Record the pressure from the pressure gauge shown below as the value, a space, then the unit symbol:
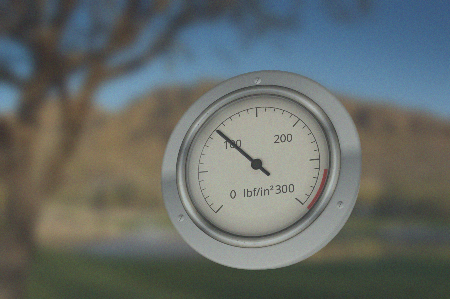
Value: 100 psi
